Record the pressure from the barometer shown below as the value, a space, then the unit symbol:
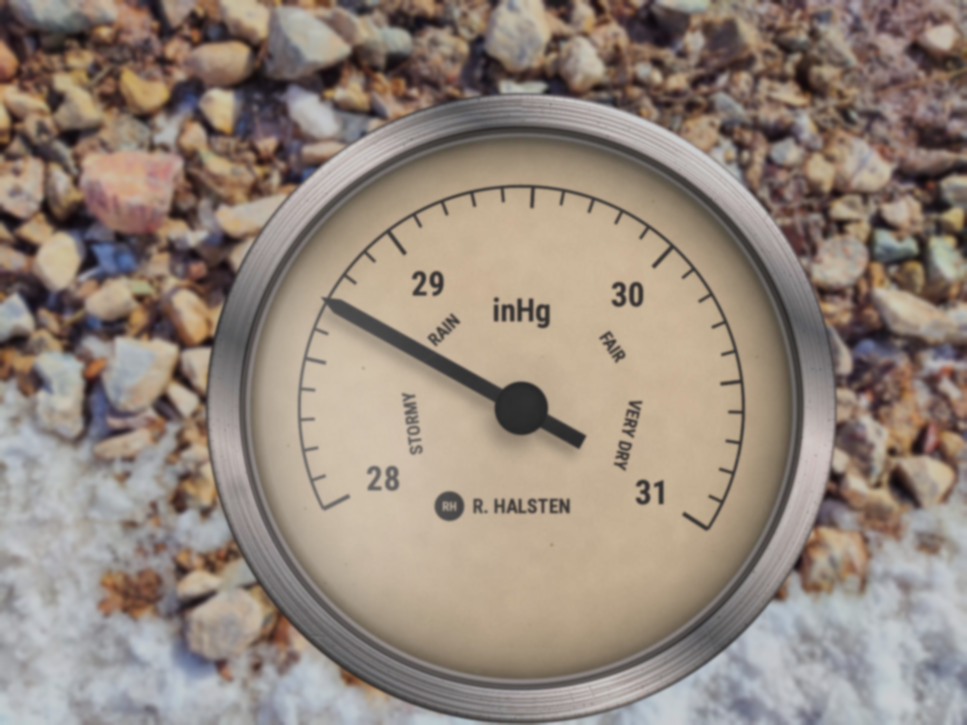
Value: 28.7 inHg
